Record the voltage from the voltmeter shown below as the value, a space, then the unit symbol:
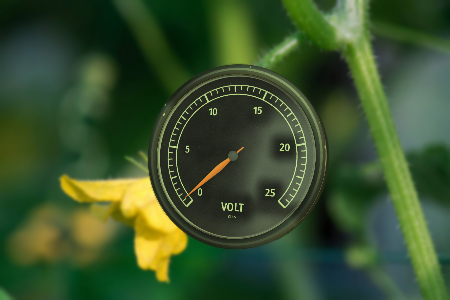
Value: 0.5 V
